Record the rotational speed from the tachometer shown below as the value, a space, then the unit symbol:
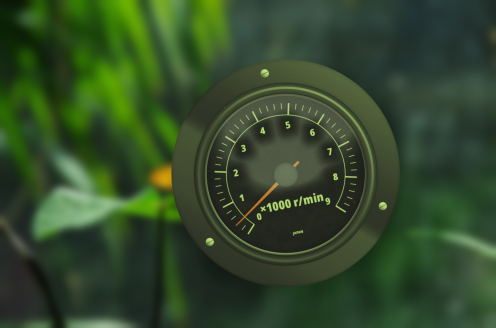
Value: 400 rpm
